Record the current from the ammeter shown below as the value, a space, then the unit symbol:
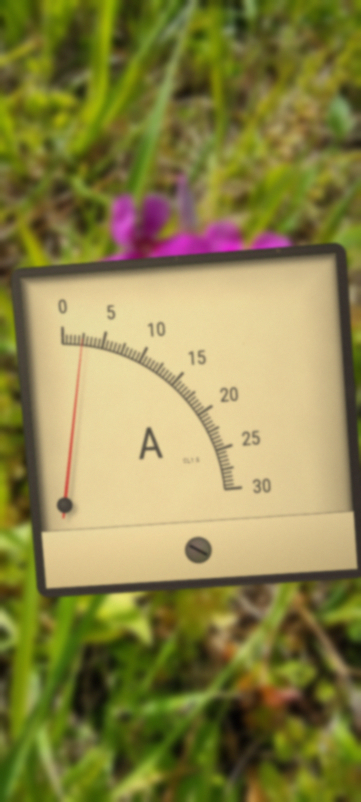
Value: 2.5 A
